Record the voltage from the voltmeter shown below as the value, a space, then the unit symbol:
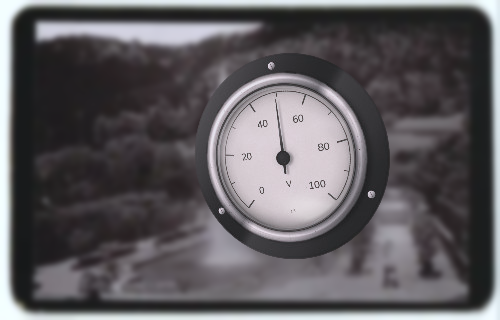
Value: 50 V
